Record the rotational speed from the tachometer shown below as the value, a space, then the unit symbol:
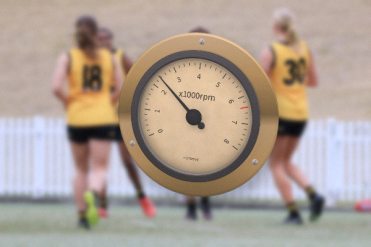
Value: 2400 rpm
